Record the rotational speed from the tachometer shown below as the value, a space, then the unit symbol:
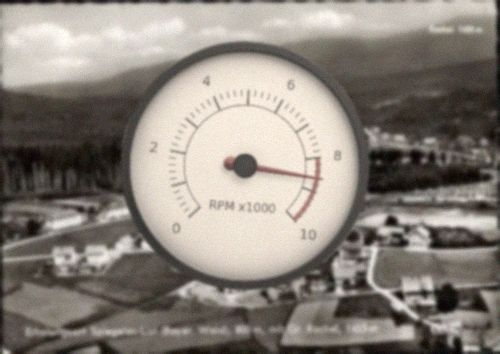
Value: 8600 rpm
